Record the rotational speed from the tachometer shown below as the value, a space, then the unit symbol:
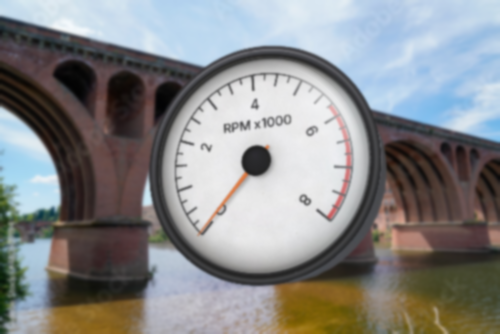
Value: 0 rpm
